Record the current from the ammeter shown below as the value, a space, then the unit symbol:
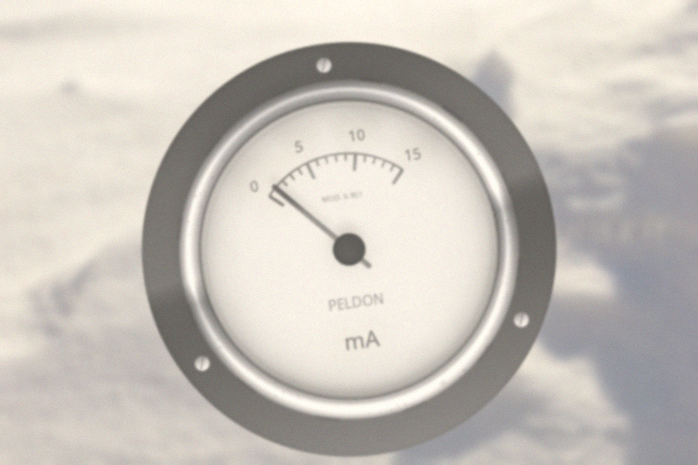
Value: 1 mA
